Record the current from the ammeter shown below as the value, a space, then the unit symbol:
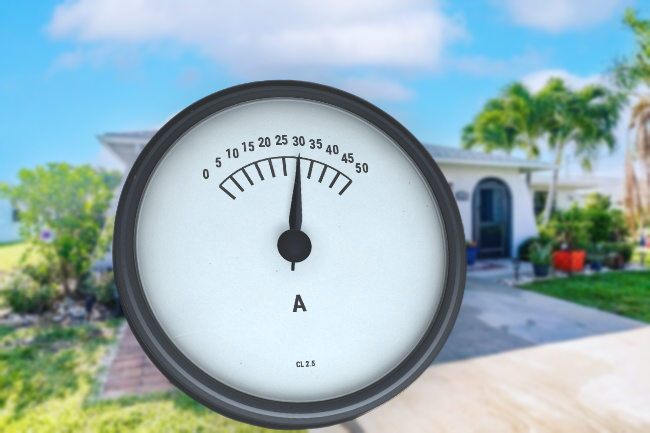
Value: 30 A
